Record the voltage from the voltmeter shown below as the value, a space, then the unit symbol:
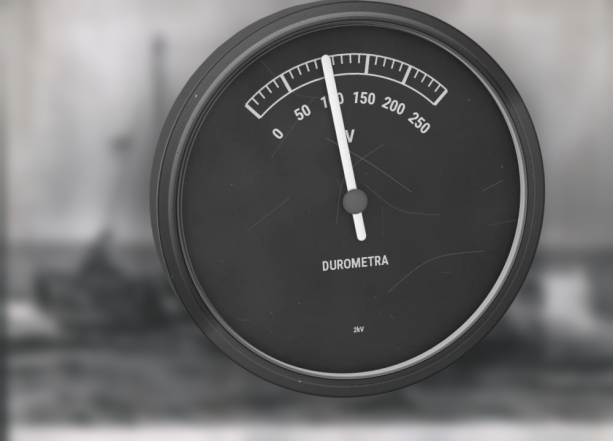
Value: 100 V
